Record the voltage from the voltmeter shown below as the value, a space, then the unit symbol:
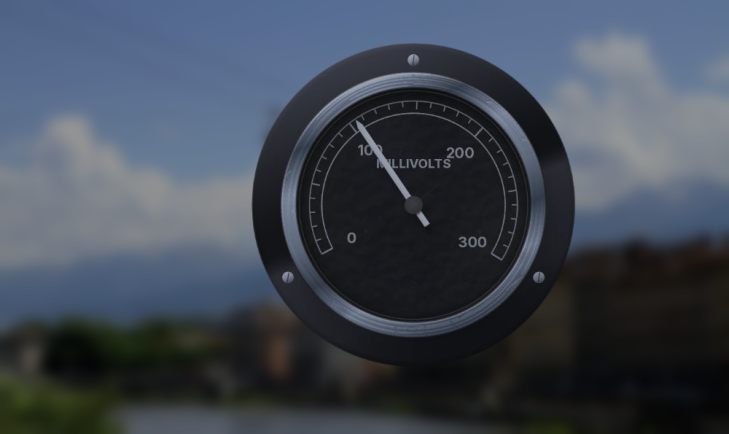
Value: 105 mV
